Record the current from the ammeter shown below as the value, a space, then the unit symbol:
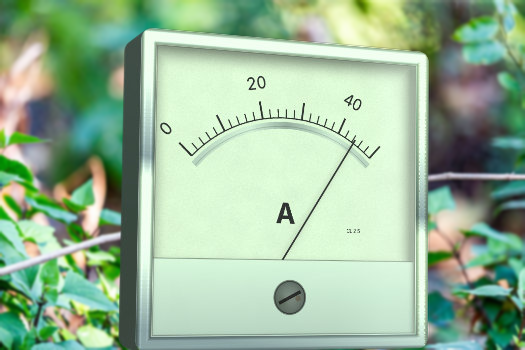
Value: 44 A
